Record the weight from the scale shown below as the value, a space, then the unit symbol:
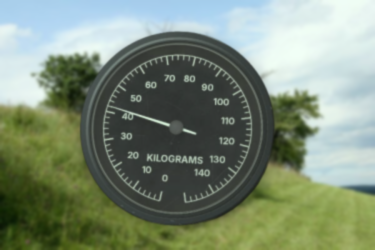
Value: 42 kg
